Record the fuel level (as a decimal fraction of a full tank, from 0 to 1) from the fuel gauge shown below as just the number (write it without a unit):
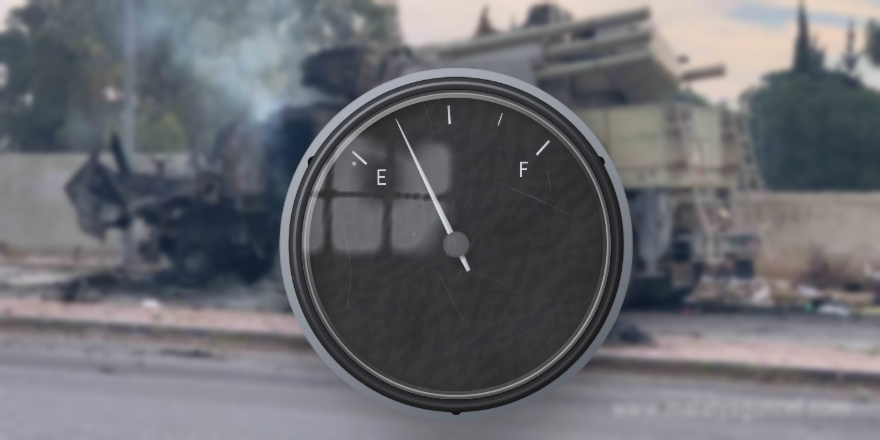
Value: 0.25
